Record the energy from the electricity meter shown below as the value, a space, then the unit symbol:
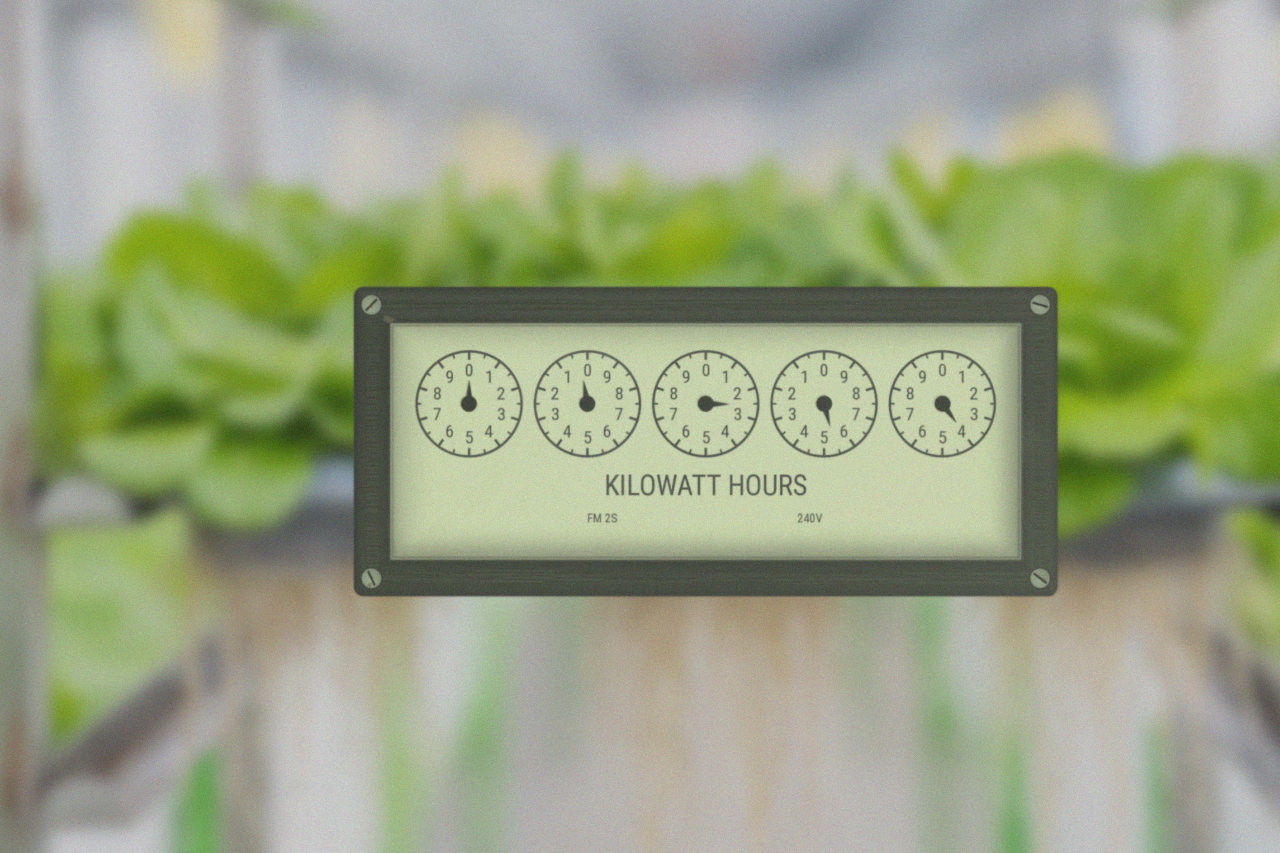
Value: 254 kWh
